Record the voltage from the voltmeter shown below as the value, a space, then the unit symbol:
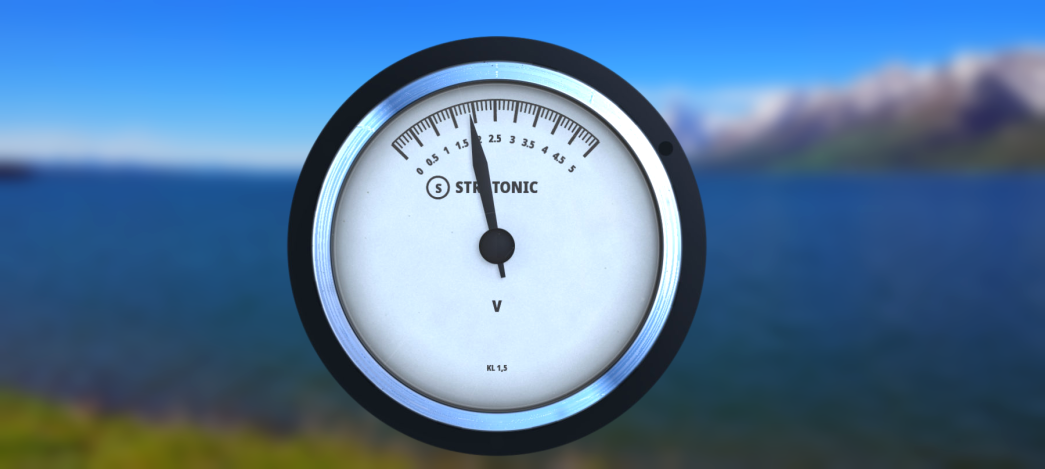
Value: 1.9 V
